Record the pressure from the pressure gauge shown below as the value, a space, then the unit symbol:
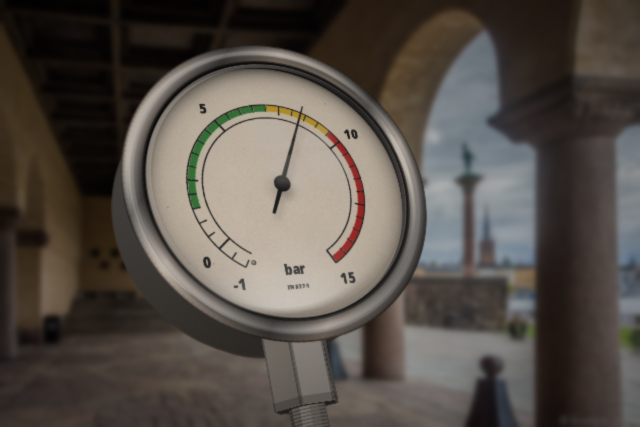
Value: 8.25 bar
